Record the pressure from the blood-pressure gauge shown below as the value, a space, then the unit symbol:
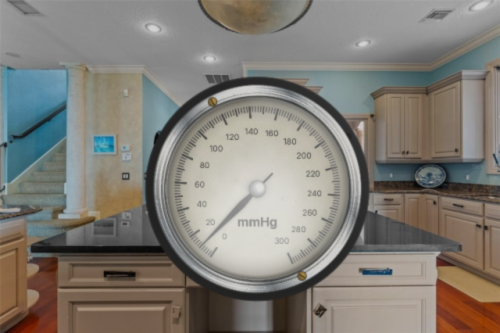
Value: 10 mmHg
